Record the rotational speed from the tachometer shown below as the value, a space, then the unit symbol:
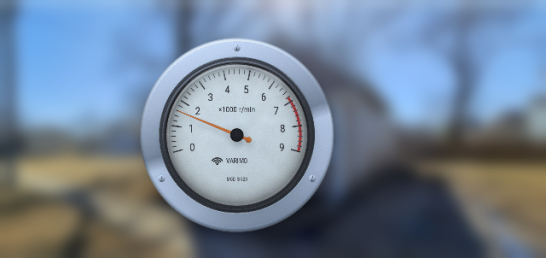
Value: 1600 rpm
